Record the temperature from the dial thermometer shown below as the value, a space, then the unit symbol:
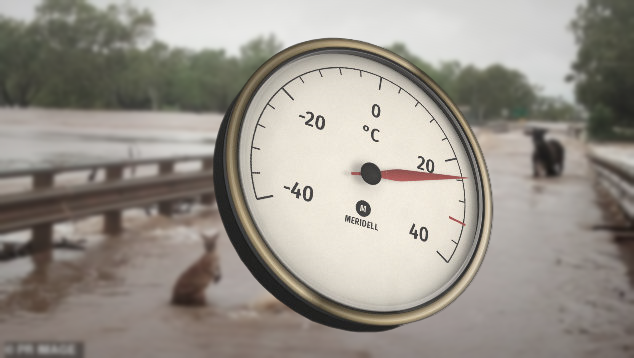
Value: 24 °C
